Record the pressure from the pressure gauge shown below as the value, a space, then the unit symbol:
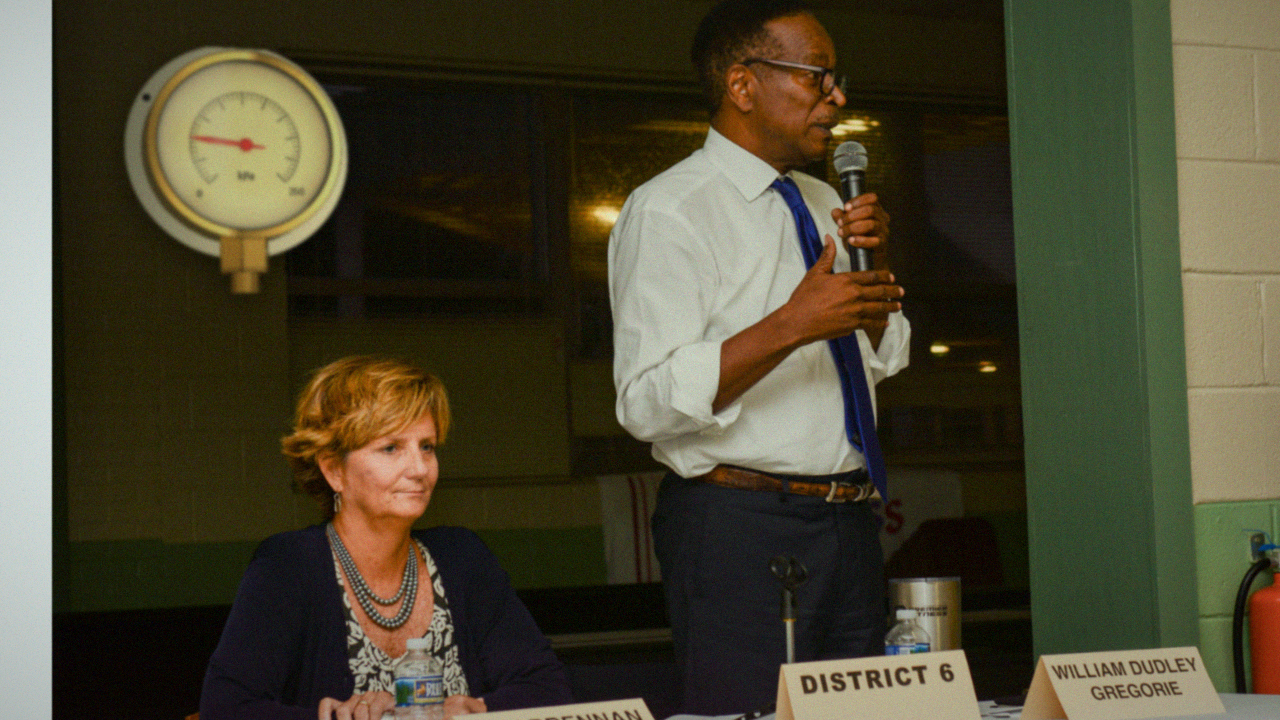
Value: 50 kPa
